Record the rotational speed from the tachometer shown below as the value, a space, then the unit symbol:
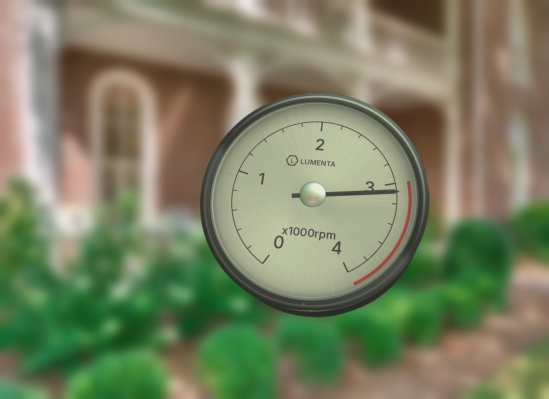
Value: 3100 rpm
